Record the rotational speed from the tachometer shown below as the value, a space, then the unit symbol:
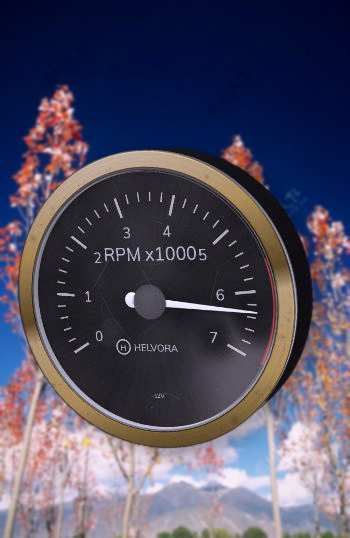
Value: 6300 rpm
